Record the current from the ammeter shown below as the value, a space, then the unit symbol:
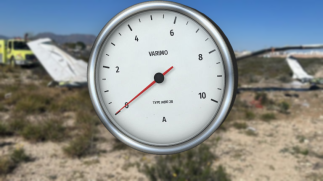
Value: 0 A
